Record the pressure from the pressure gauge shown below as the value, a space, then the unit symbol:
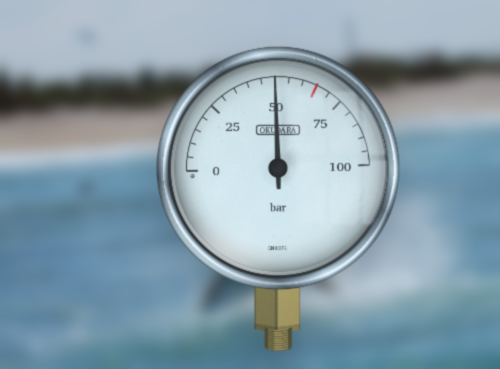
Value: 50 bar
